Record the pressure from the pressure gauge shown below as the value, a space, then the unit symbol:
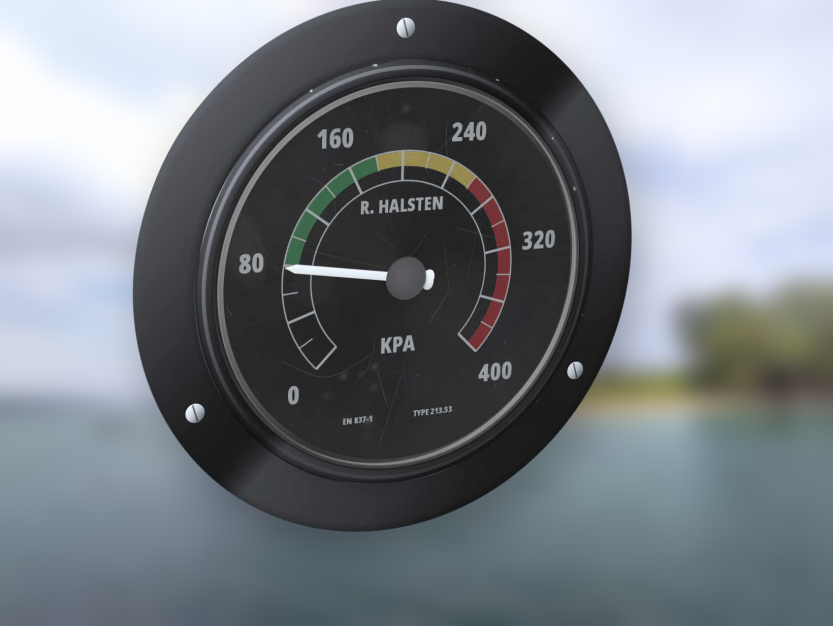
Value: 80 kPa
